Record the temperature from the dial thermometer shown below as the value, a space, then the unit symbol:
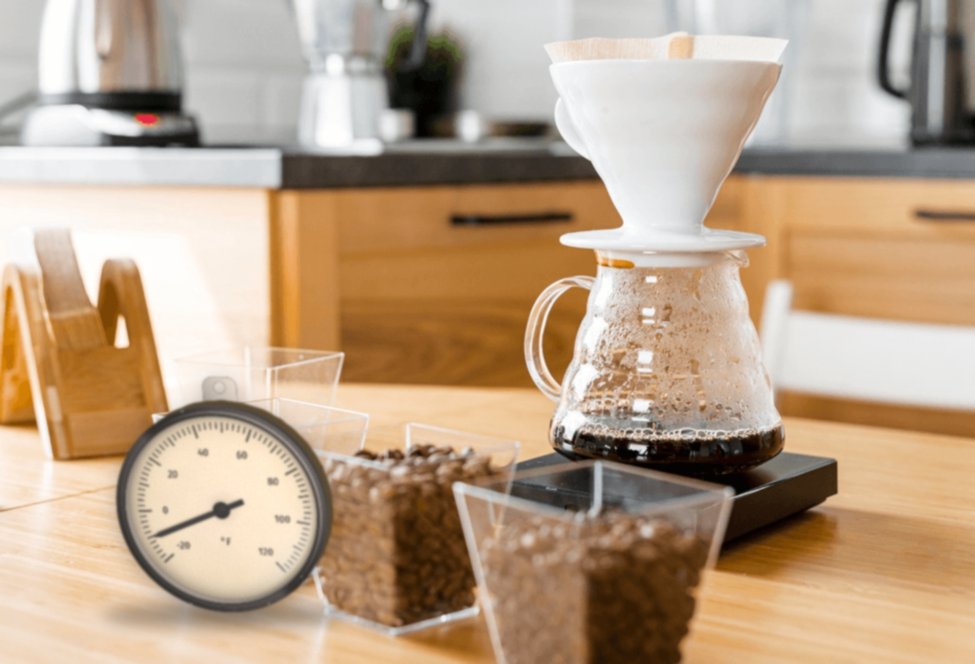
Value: -10 °F
